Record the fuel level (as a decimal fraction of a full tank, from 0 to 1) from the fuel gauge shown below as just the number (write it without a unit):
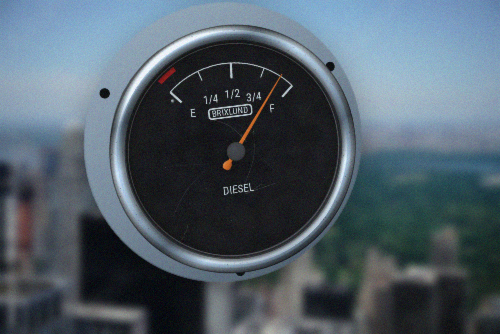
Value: 0.875
